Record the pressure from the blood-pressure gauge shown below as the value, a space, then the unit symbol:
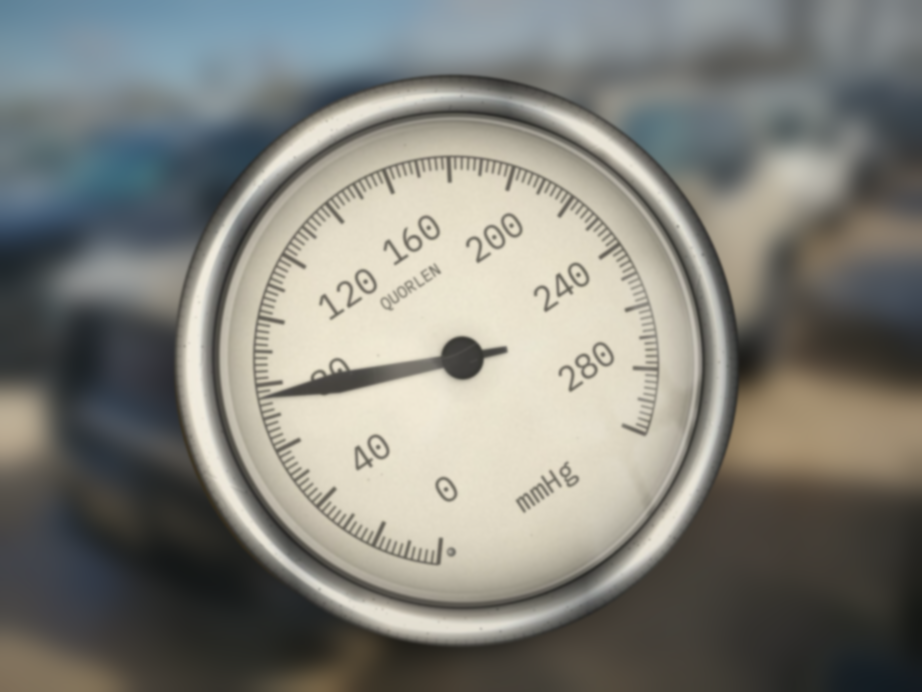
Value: 76 mmHg
